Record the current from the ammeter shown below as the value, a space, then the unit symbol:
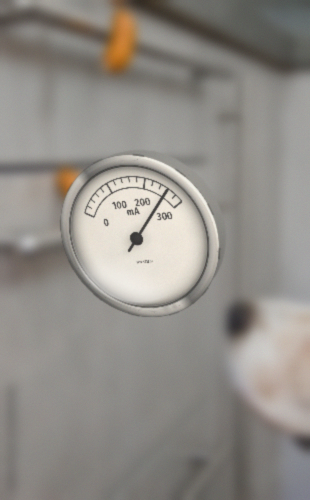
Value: 260 mA
